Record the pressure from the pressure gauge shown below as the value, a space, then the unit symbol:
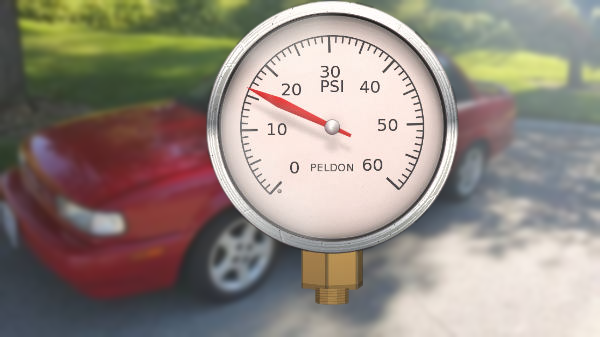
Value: 16 psi
